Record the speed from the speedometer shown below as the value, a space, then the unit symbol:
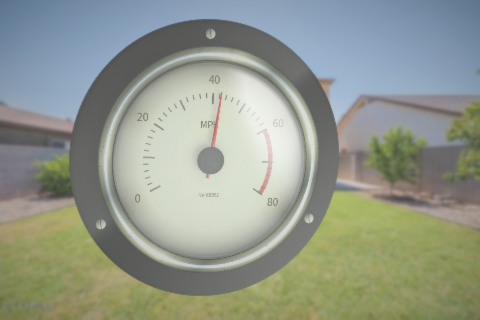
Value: 42 mph
